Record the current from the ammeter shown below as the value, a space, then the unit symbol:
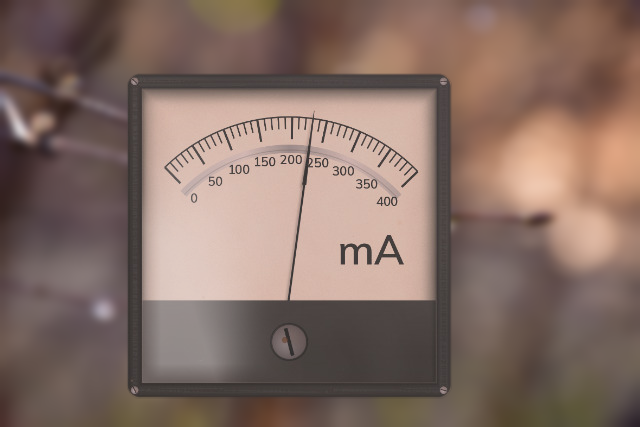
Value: 230 mA
